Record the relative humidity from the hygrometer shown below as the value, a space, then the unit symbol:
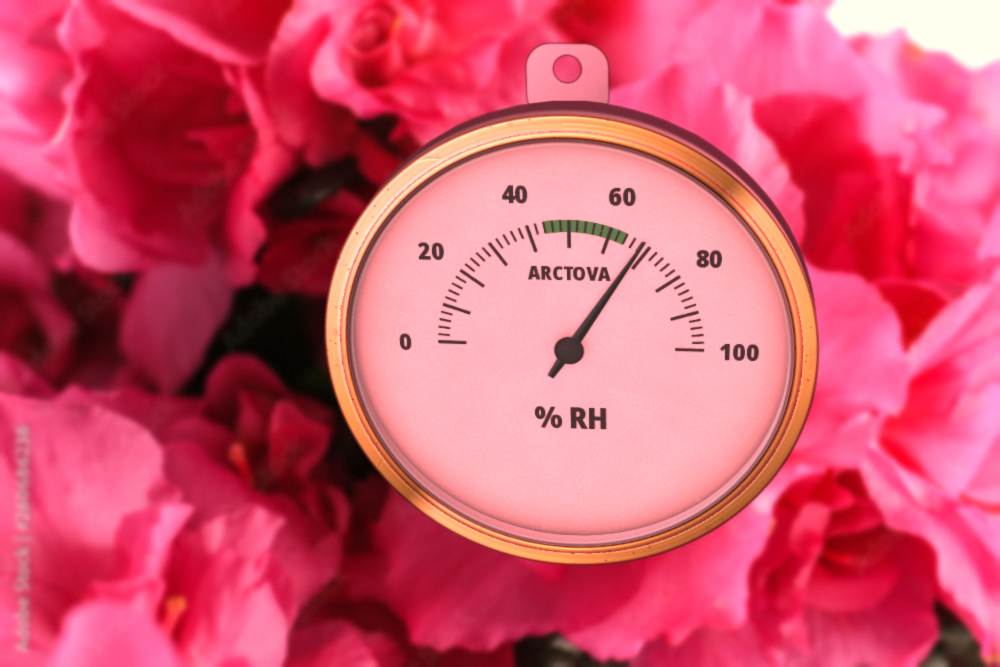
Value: 68 %
